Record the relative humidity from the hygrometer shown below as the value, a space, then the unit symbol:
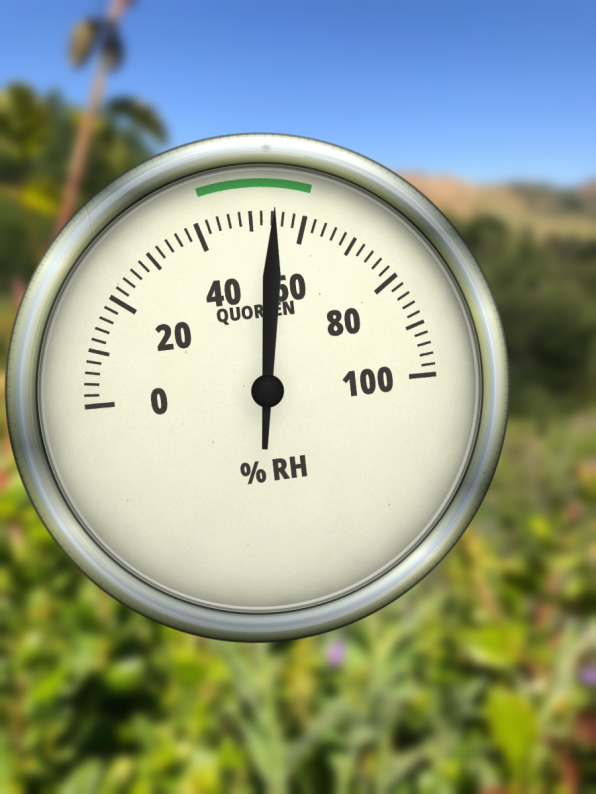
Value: 54 %
